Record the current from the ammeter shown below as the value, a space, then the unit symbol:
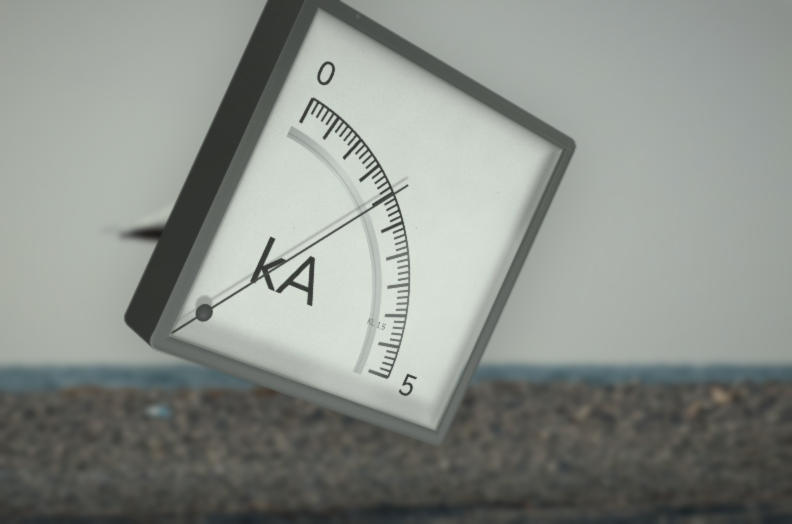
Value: 2 kA
